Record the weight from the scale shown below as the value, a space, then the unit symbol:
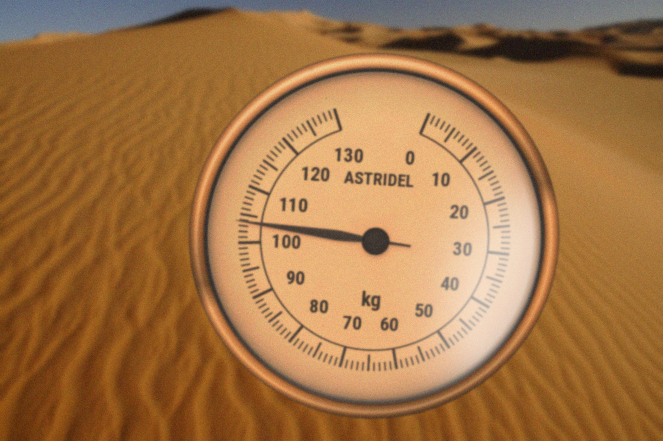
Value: 104 kg
